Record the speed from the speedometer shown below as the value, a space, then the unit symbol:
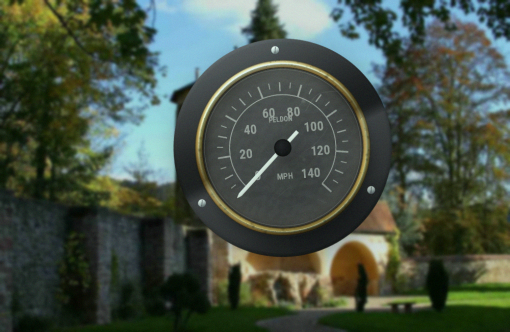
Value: 0 mph
